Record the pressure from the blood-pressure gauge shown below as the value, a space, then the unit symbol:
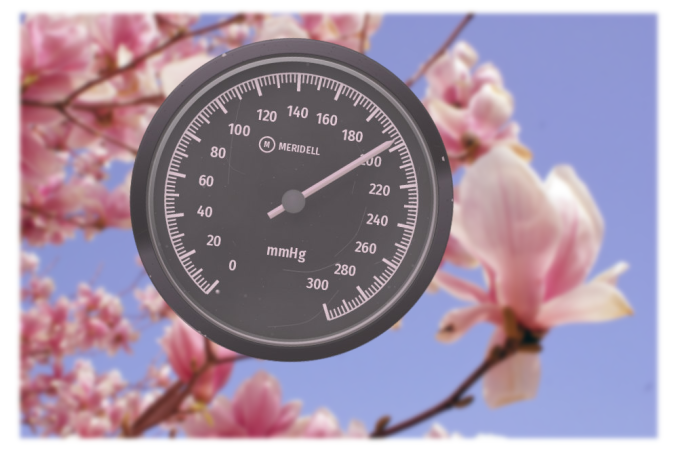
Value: 196 mmHg
